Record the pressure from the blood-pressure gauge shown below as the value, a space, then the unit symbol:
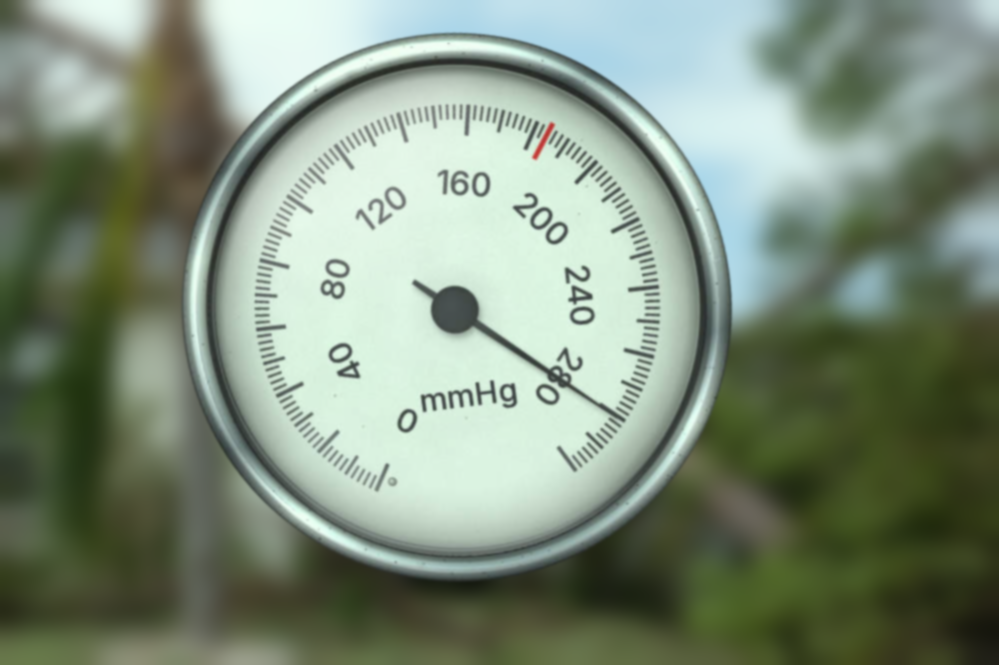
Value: 280 mmHg
